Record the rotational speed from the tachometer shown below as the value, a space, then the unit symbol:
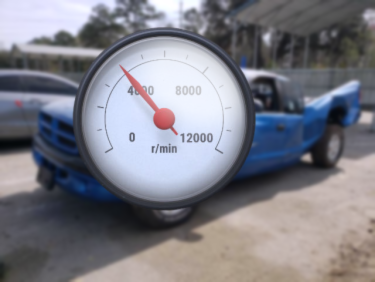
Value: 4000 rpm
